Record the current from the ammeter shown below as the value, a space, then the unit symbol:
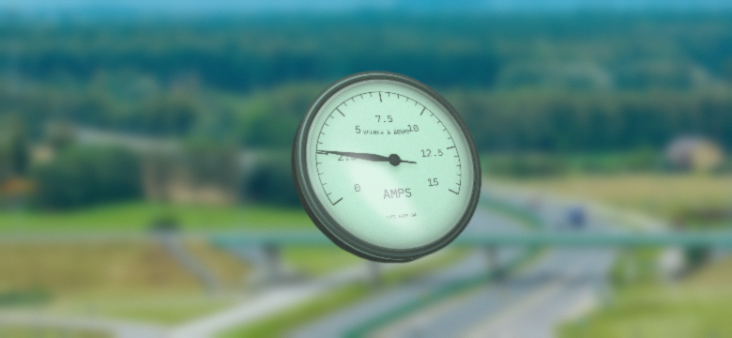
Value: 2.5 A
